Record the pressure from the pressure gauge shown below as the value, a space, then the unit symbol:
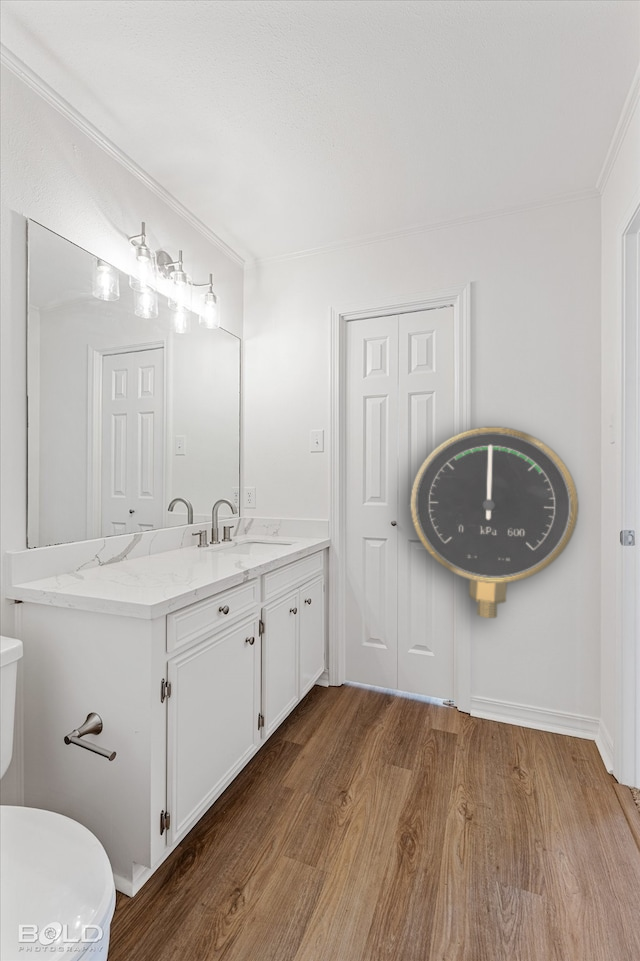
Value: 300 kPa
